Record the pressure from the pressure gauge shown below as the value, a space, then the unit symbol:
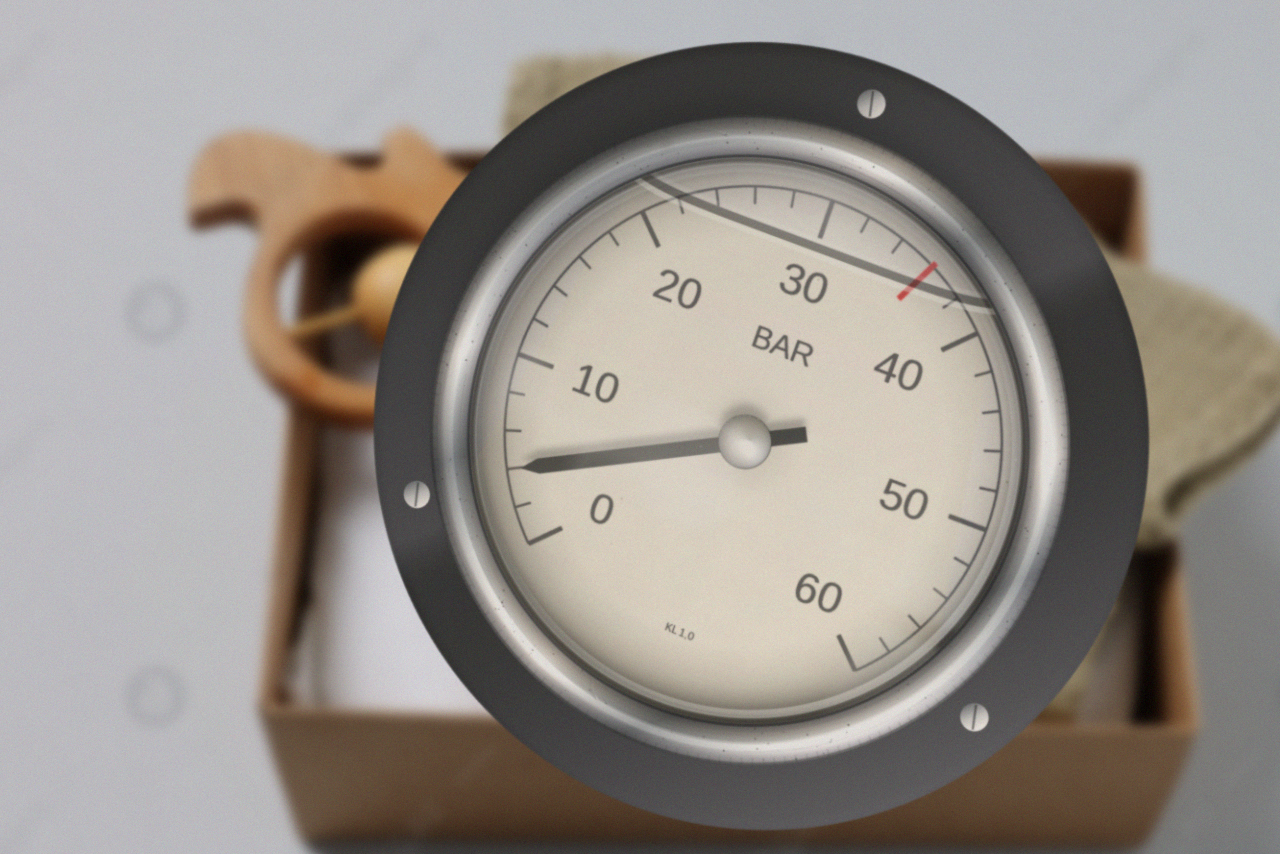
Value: 4 bar
